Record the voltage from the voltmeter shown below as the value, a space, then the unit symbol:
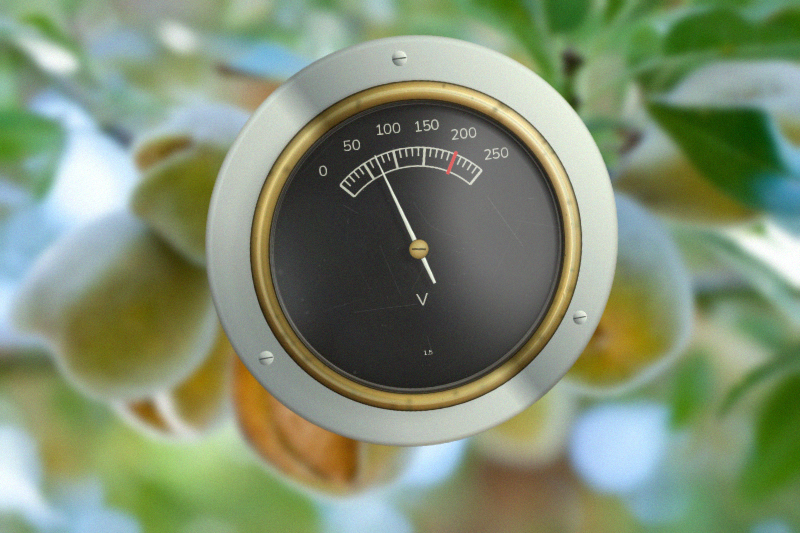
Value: 70 V
